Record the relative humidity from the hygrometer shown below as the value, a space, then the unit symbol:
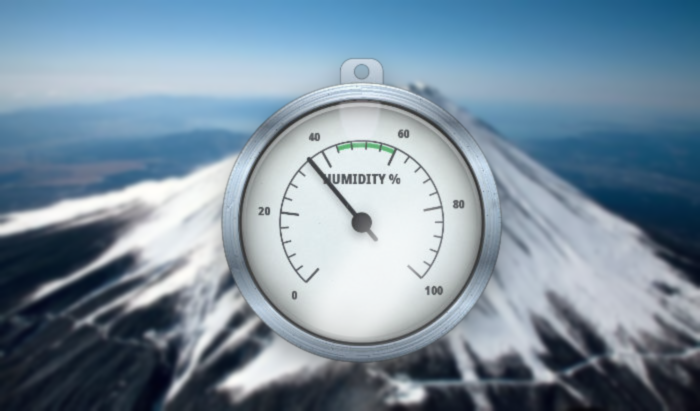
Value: 36 %
